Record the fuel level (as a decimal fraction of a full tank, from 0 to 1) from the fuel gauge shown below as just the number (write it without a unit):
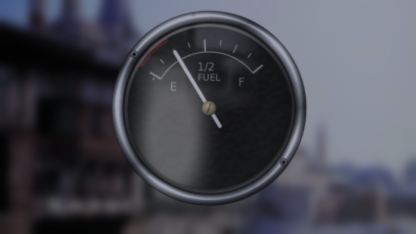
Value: 0.25
